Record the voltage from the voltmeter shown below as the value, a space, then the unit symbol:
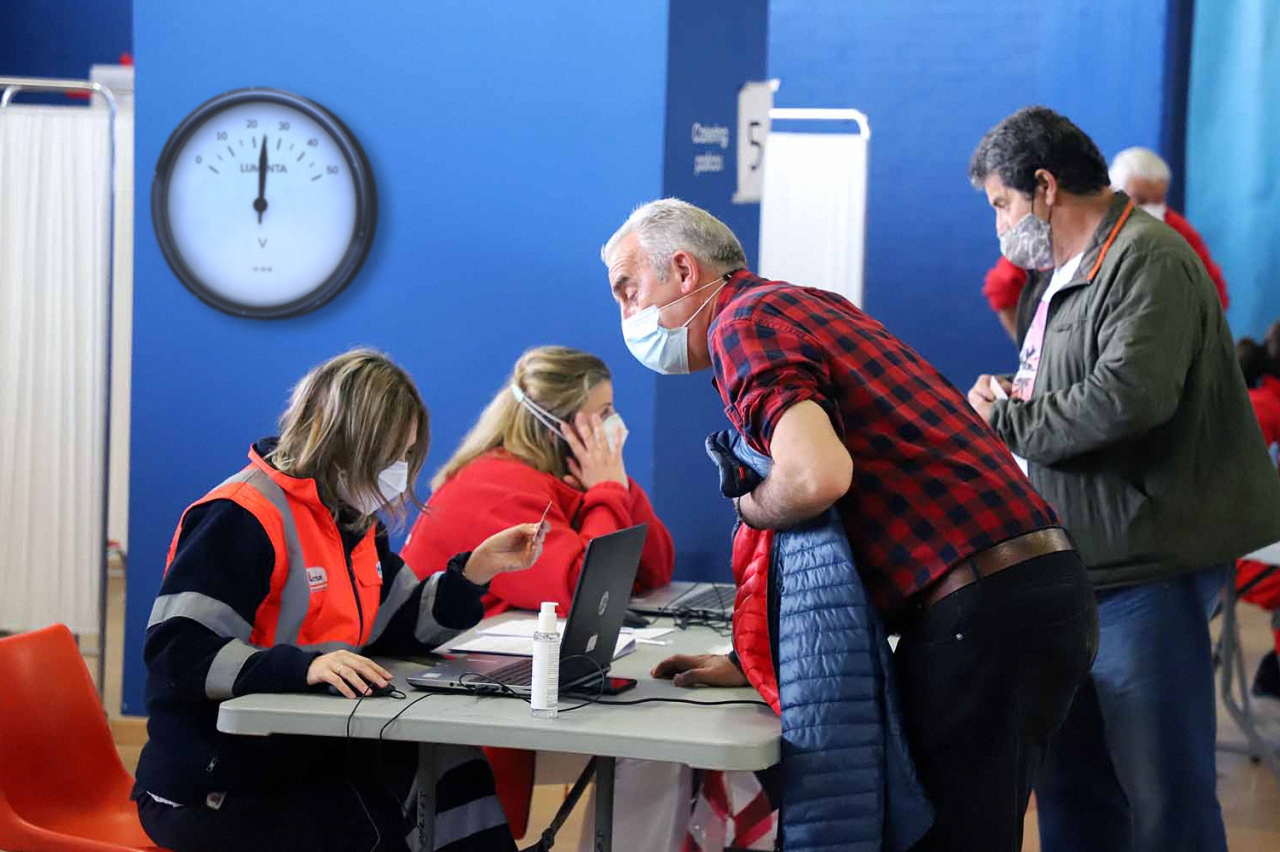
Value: 25 V
